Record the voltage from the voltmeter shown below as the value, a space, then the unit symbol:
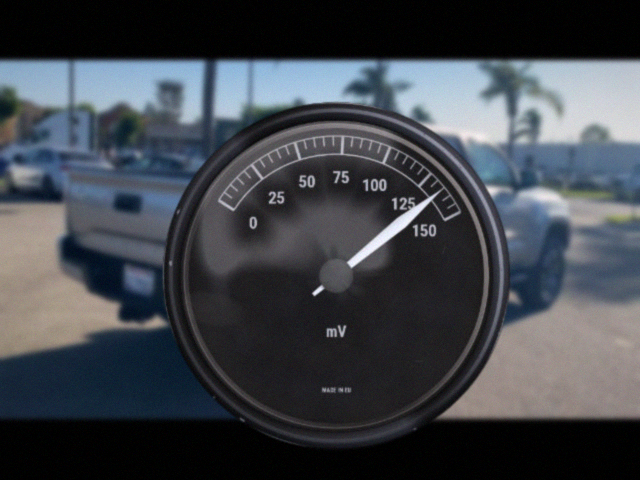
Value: 135 mV
